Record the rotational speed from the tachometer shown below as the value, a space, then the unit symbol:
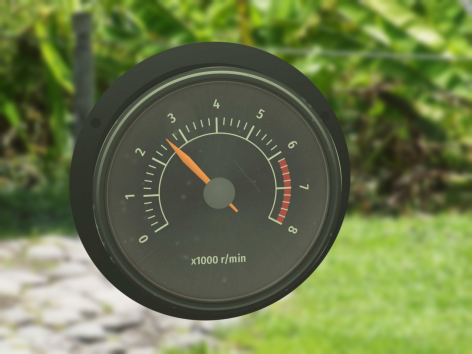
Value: 2600 rpm
